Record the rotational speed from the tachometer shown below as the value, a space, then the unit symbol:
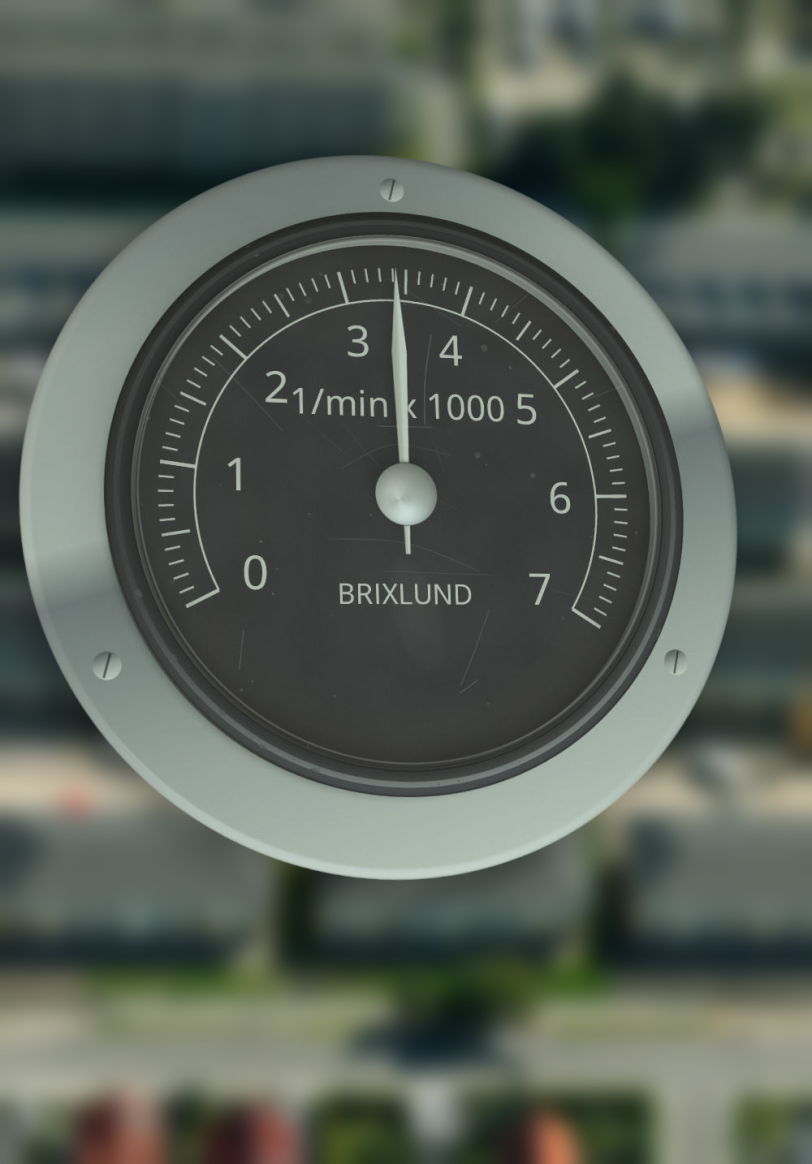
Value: 3400 rpm
